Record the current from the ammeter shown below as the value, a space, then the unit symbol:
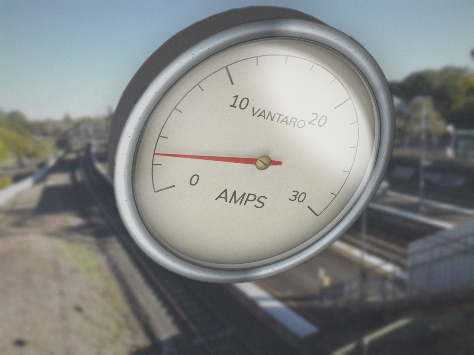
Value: 3 A
